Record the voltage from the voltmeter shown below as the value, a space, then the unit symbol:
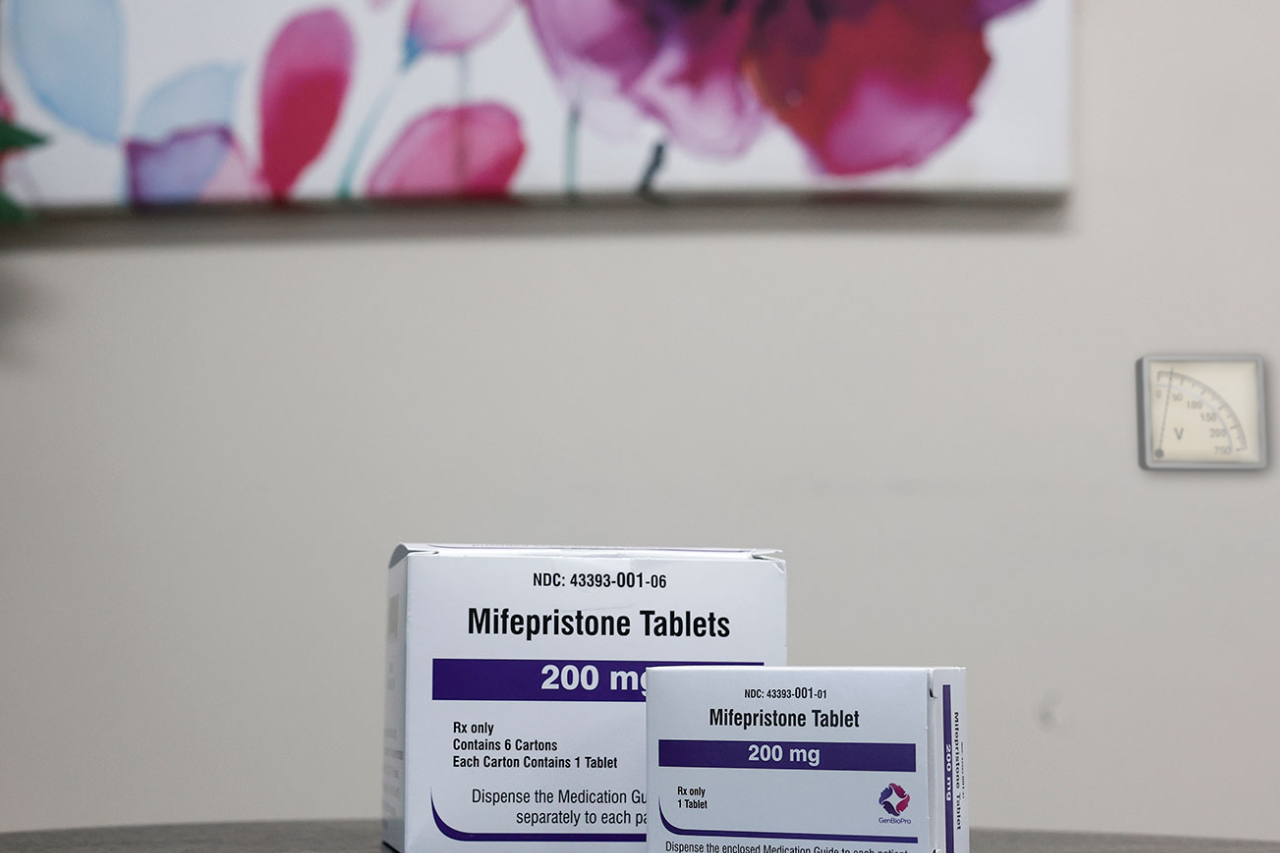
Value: 25 V
